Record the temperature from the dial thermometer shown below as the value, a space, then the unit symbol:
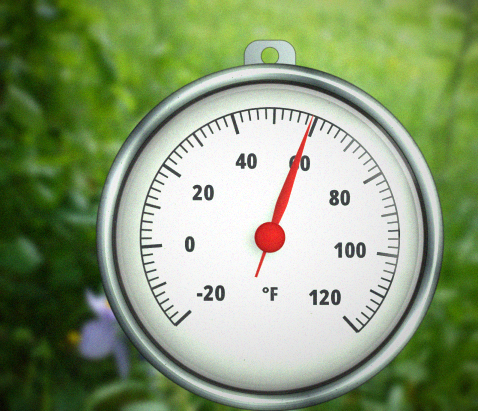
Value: 59 °F
